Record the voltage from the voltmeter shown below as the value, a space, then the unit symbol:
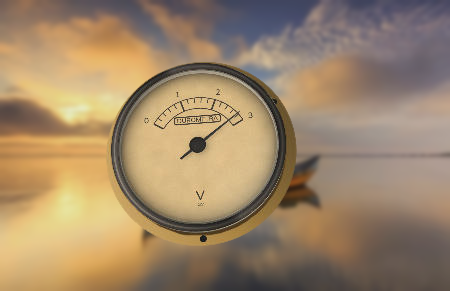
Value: 2.8 V
